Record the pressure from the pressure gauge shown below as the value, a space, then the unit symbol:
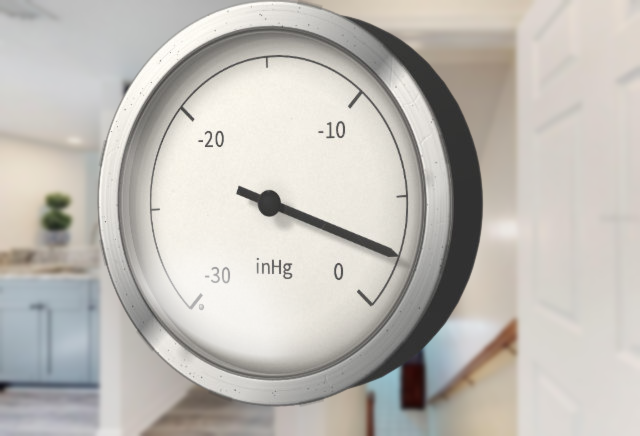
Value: -2.5 inHg
